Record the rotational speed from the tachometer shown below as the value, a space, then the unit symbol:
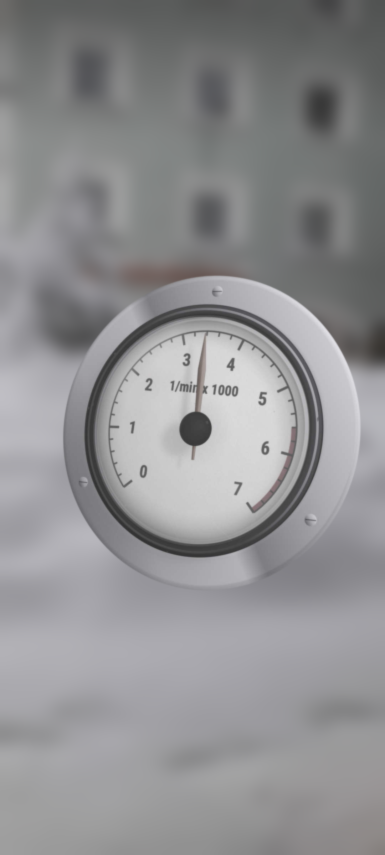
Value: 3400 rpm
